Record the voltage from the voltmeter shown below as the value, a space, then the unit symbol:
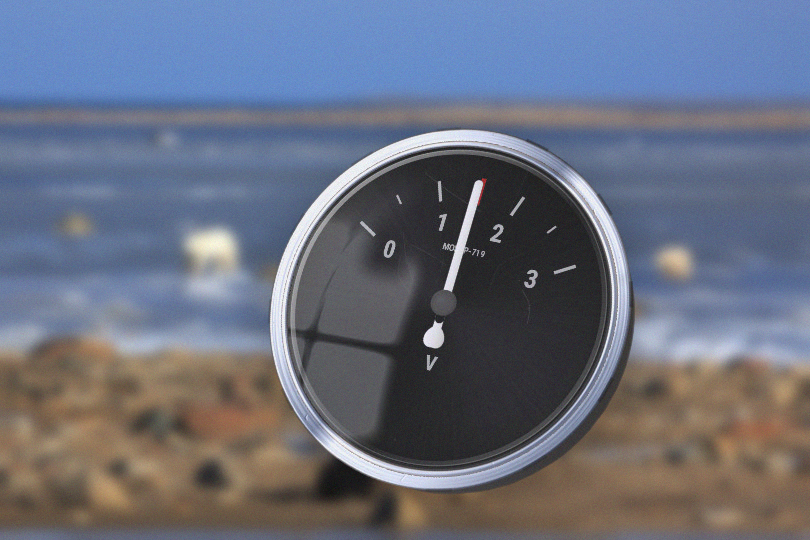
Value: 1.5 V
